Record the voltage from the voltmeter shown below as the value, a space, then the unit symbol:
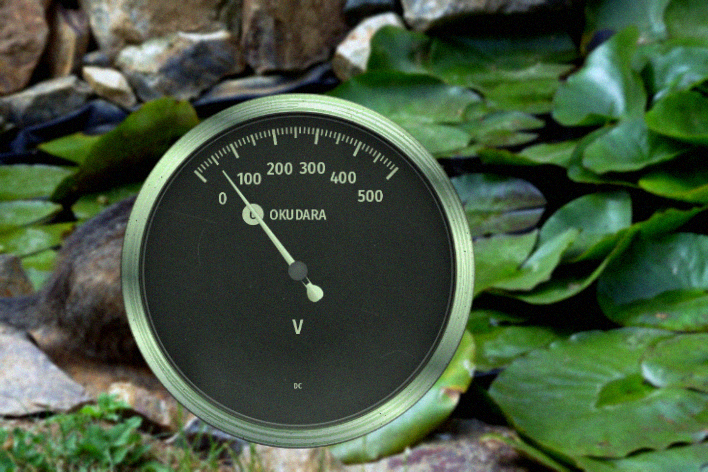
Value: 50 V
